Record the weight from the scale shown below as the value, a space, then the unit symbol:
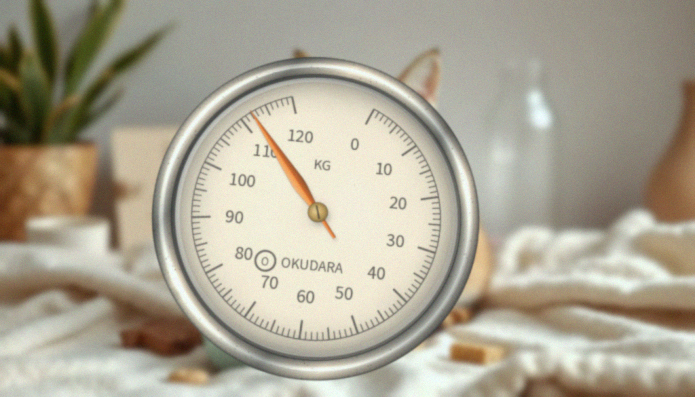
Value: 112 kg
